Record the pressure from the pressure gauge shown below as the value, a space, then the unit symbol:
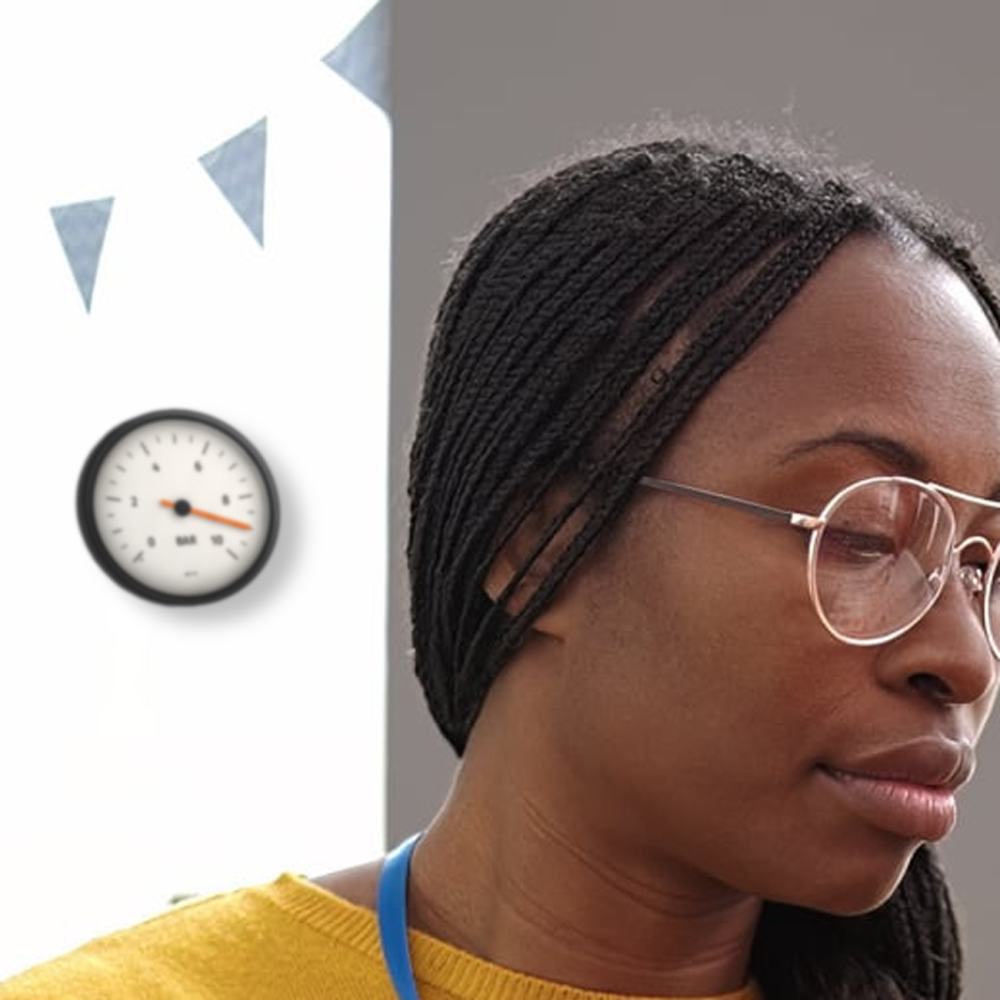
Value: 9 bar
